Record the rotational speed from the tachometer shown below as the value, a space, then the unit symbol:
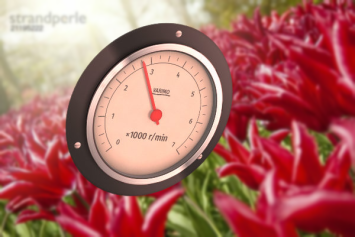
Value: 2750 rpm
